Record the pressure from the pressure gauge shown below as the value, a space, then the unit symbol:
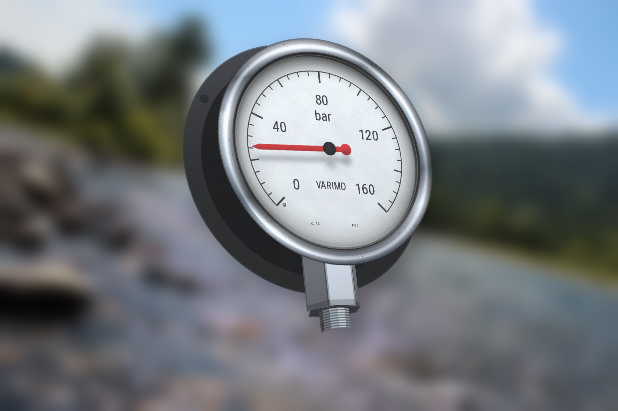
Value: 25 bar
